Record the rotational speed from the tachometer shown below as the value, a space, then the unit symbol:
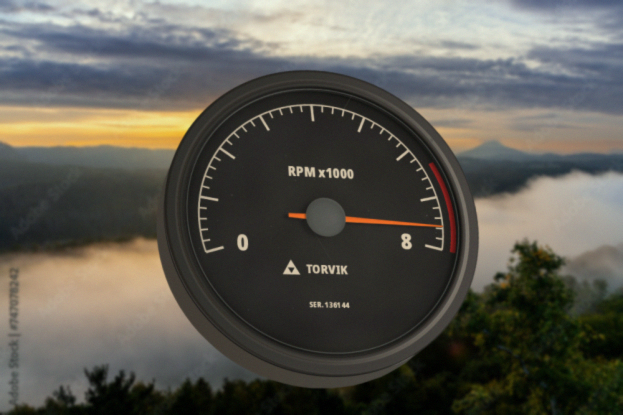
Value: 7600 rpm
